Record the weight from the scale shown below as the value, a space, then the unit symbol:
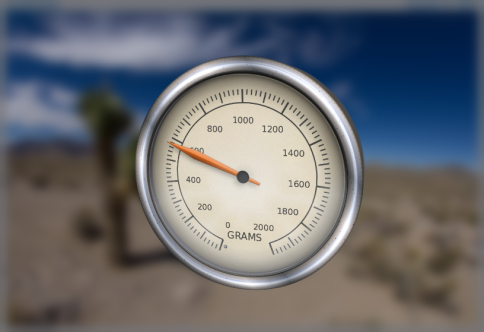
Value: 580 g
